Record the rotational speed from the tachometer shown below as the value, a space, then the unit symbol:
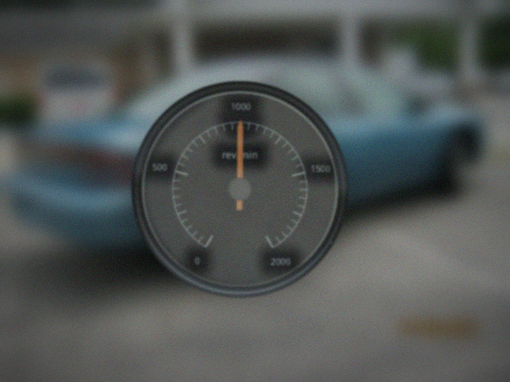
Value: 1000 rpm
